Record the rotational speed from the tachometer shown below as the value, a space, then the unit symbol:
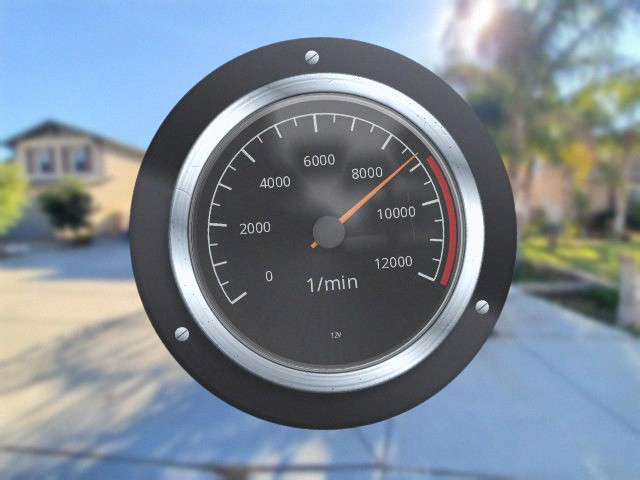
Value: 8750 rpm
